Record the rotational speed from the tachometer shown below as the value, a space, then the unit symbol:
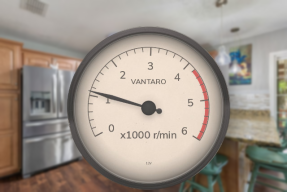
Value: 1100 rpm
